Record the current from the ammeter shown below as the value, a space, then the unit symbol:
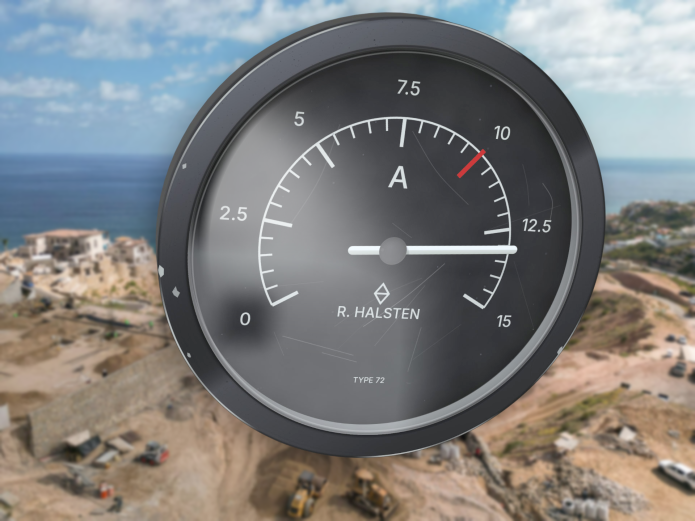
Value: 13 A
